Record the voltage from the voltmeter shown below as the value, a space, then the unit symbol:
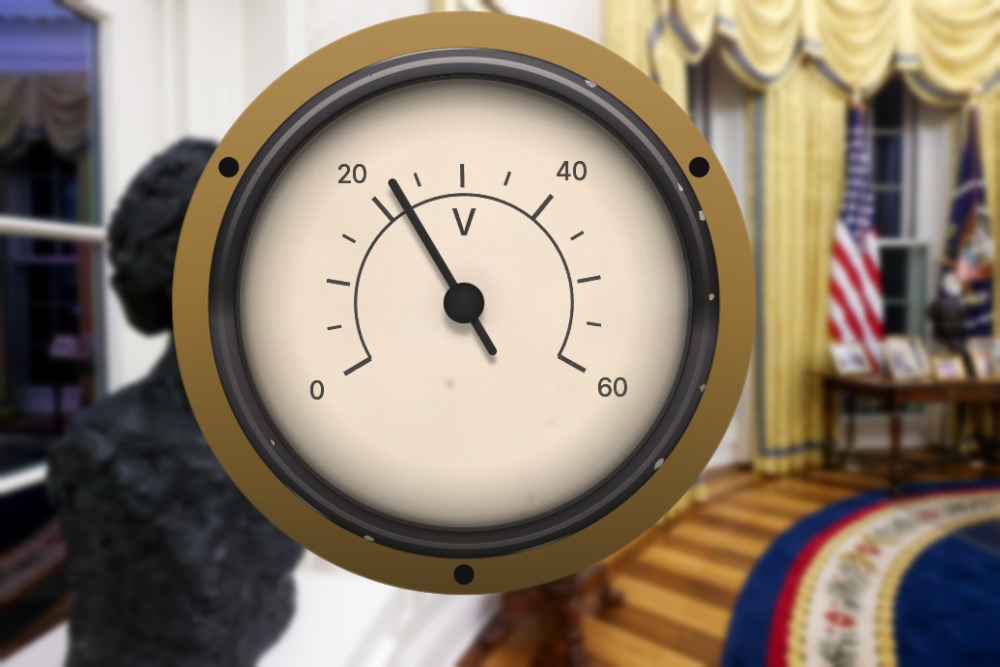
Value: 22.5 V
